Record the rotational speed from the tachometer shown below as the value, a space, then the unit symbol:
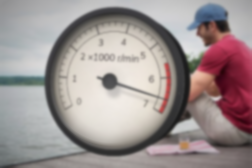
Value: 6600 rpm
